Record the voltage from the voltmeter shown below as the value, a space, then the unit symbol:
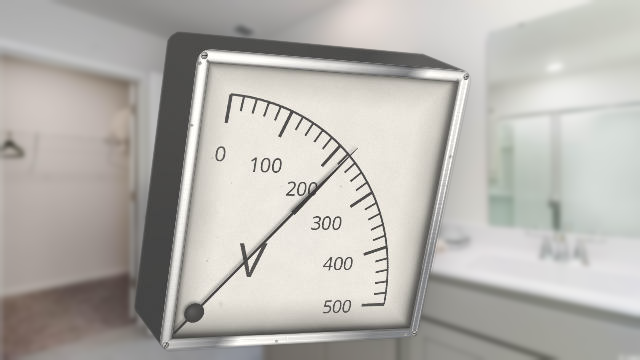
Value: 220 V
